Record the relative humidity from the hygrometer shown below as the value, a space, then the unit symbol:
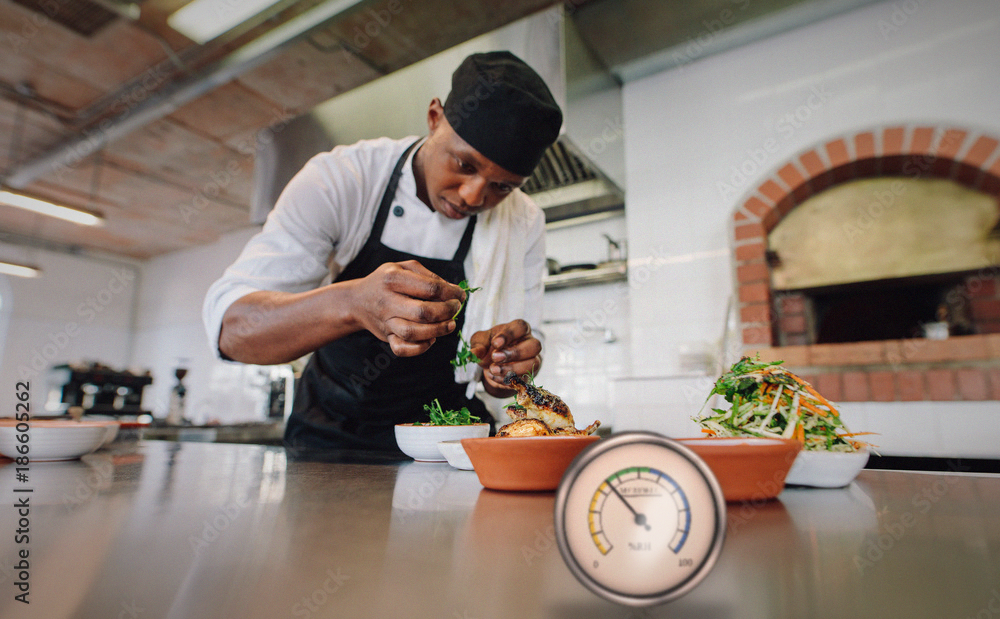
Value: 35 %
